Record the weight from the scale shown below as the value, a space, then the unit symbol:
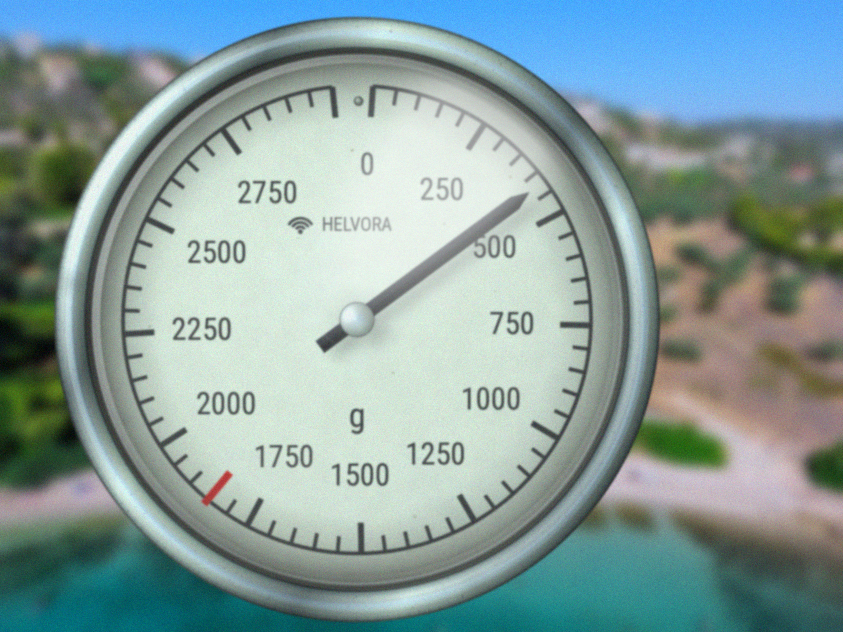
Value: 425 g
